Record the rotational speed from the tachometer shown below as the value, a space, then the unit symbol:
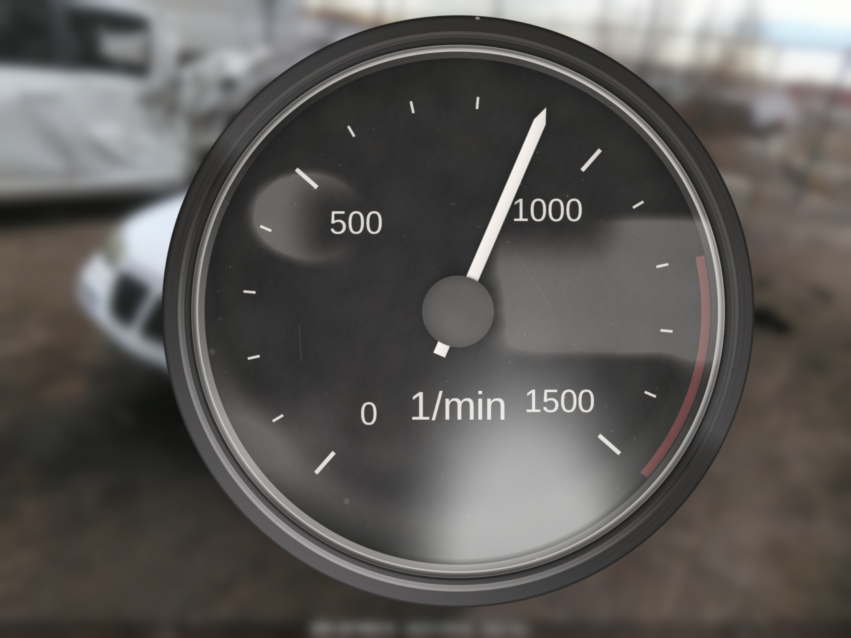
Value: 900 rpm
